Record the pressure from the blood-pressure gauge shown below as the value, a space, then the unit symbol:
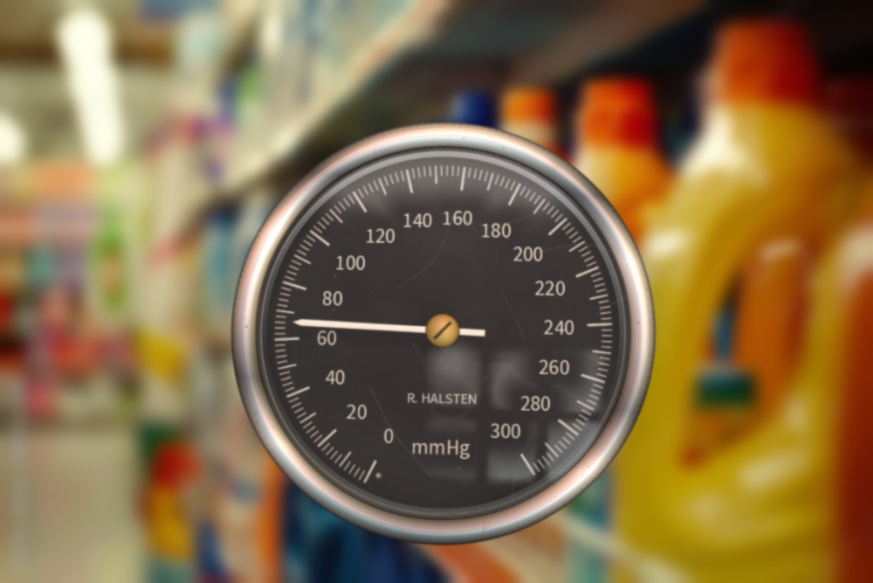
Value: 66 mmHg
